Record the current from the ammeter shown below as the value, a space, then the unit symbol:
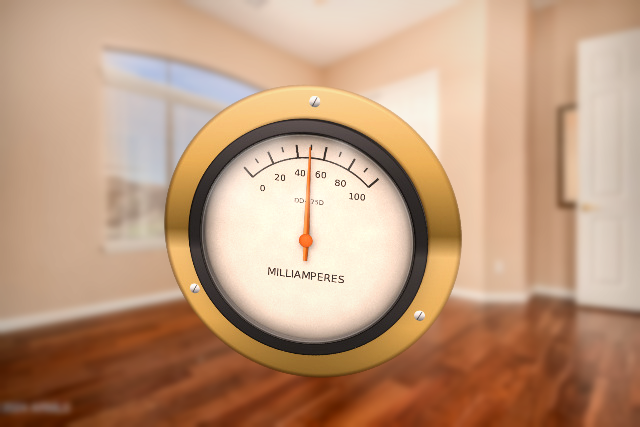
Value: 50 mA
